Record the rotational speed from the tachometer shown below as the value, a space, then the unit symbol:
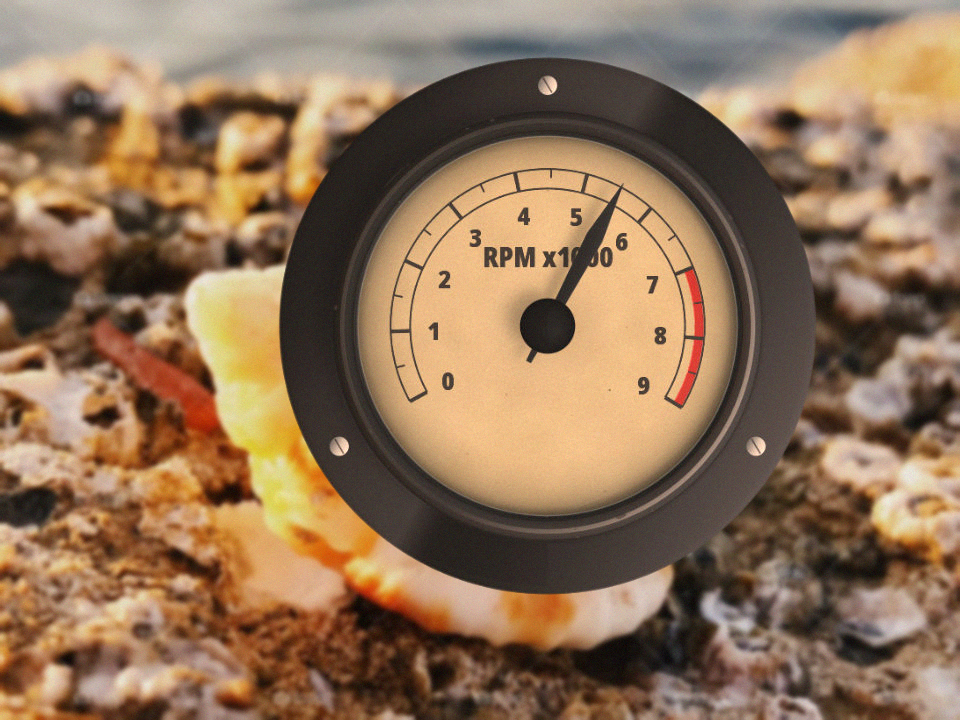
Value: 5500 rpm
